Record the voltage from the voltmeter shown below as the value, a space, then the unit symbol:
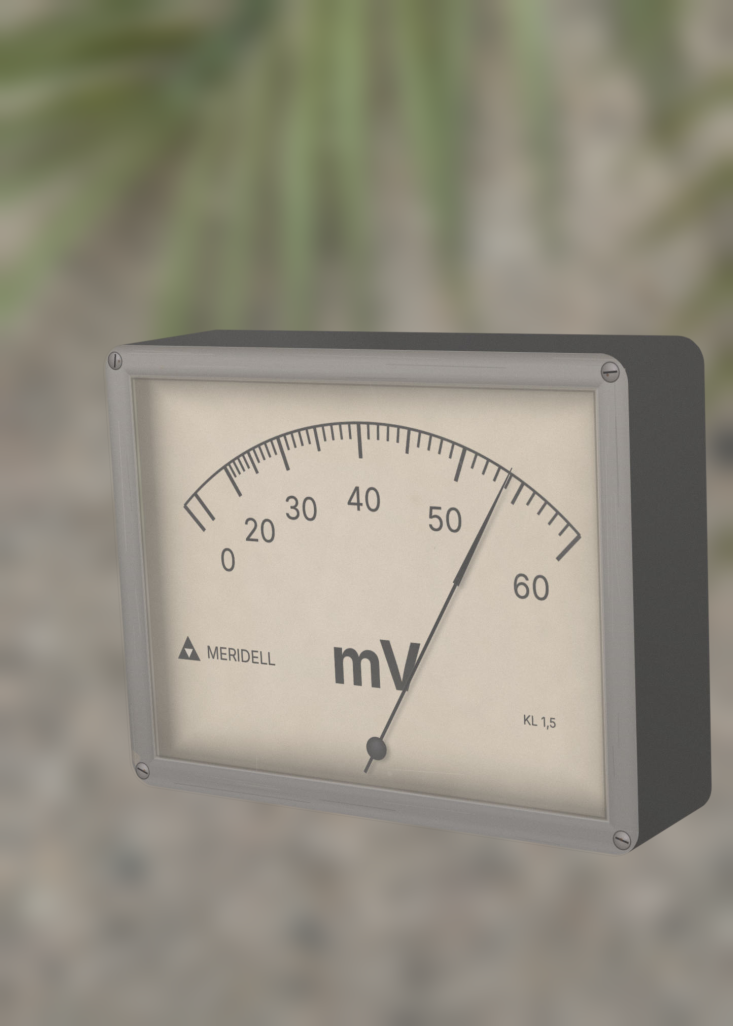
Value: 54 mV
